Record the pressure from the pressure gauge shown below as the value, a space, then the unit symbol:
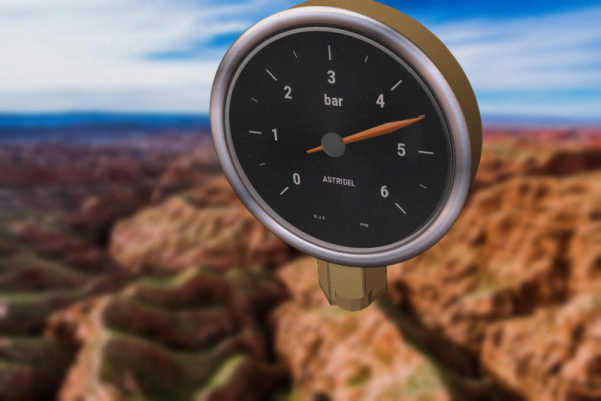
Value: 4.5 bar
